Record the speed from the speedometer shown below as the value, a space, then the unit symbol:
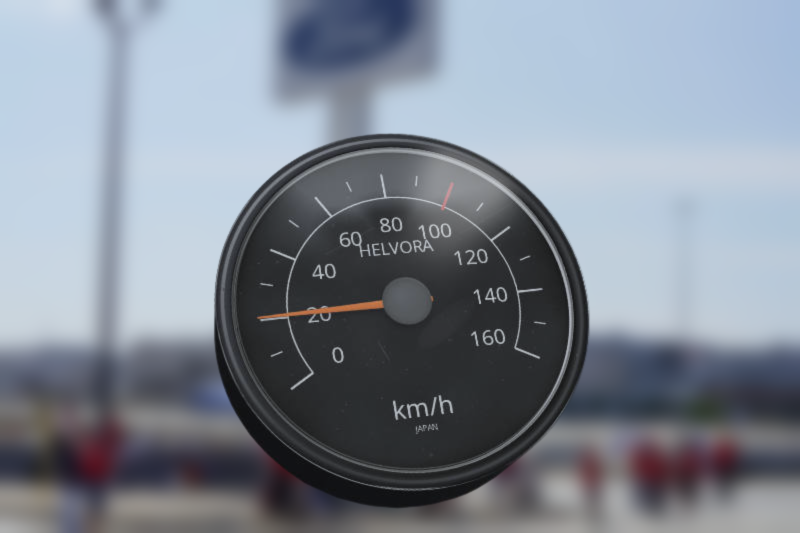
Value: 20 km/h
